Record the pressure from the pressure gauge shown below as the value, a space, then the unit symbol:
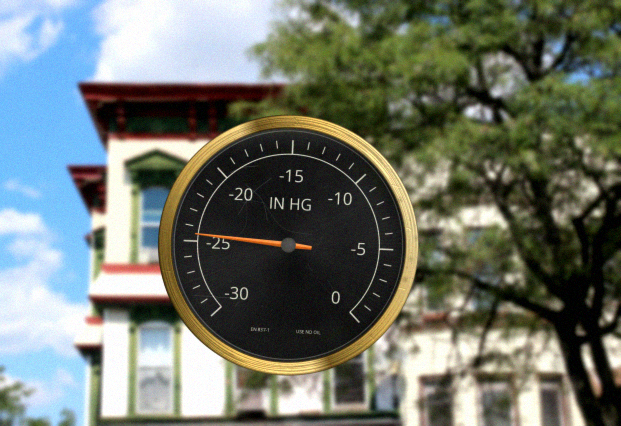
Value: -24.5 inHg
